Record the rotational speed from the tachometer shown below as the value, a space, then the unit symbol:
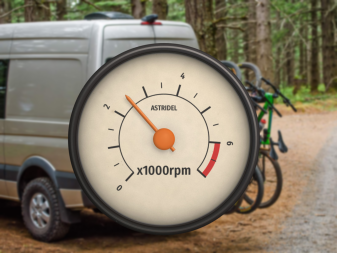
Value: 2500 rpm
